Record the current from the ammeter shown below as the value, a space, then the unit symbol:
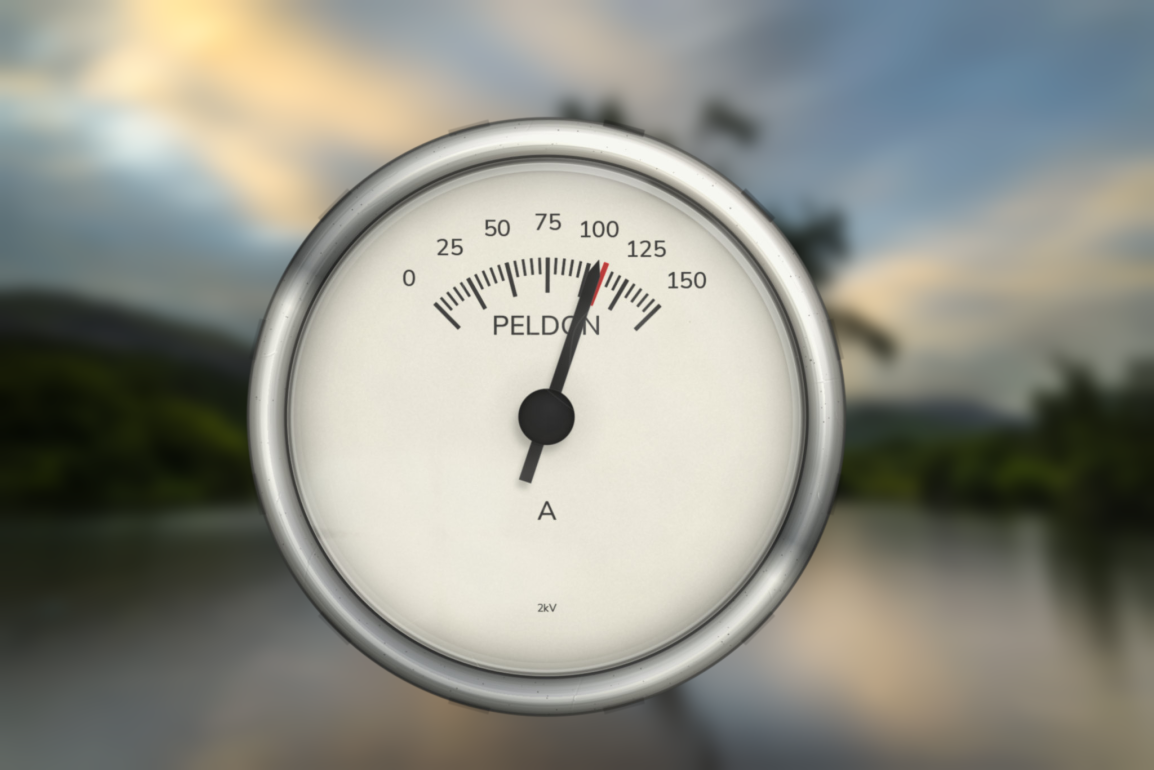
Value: 105 A
